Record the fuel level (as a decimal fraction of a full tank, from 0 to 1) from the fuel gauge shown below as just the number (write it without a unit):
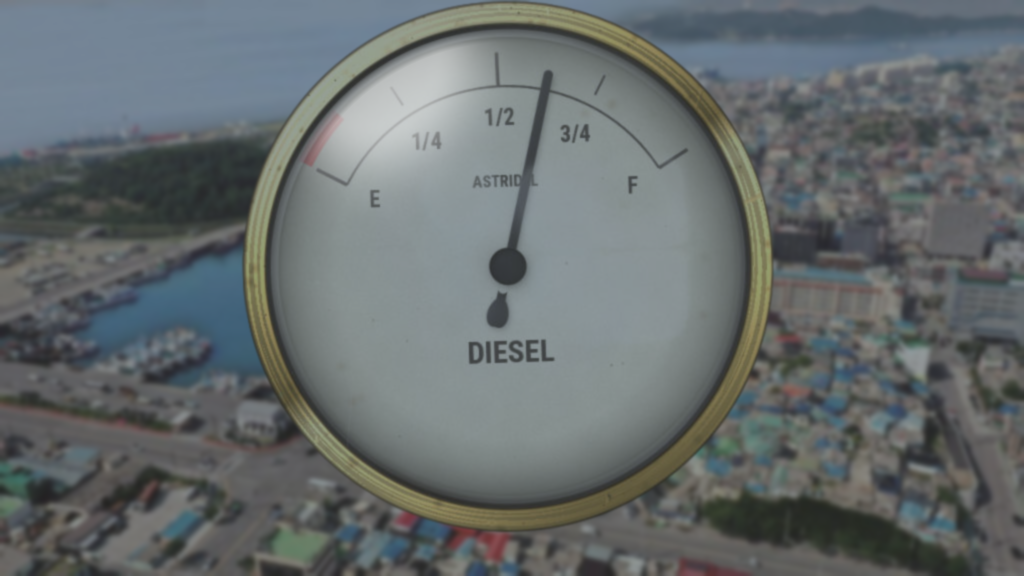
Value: 0.625
